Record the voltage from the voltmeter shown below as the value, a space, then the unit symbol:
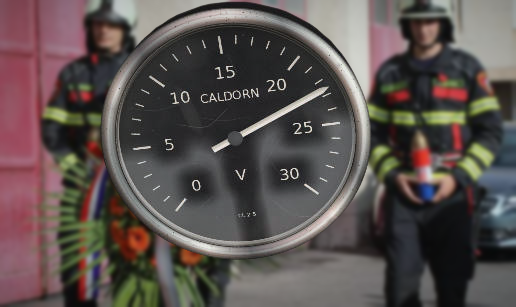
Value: 22.5 V
